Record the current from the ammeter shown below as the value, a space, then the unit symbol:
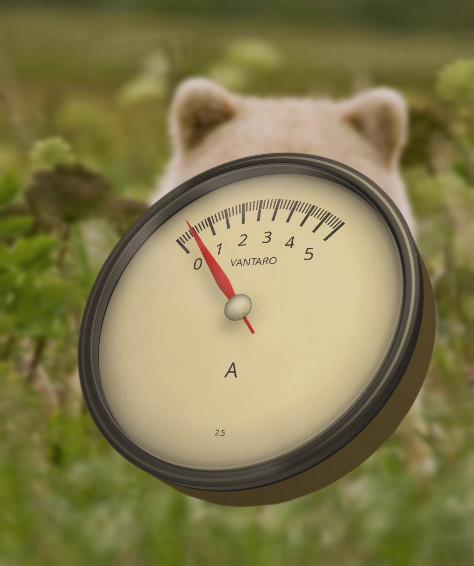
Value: 0.5 A
